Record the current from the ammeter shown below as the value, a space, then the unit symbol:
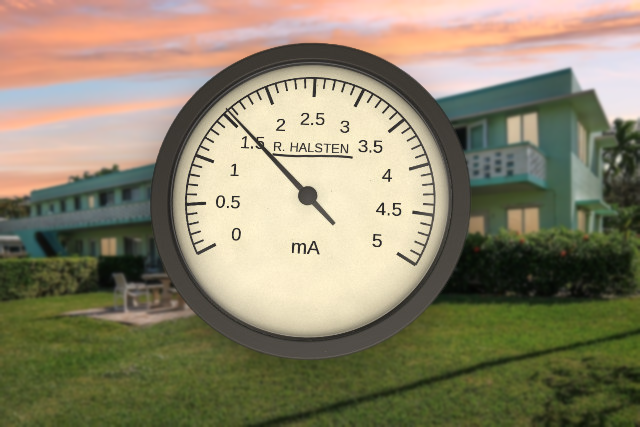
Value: 1.55 mA
